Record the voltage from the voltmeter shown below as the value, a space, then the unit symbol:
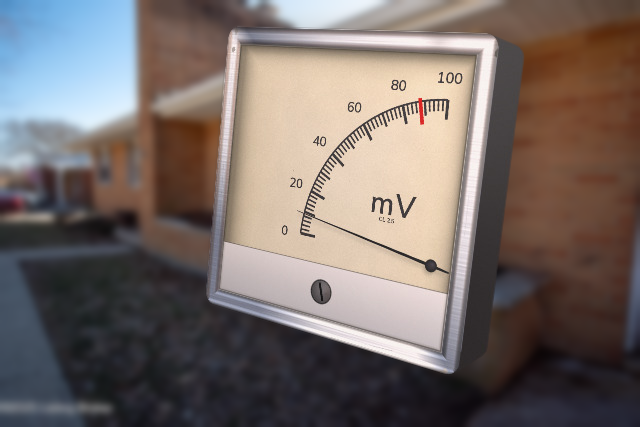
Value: 10 mV
